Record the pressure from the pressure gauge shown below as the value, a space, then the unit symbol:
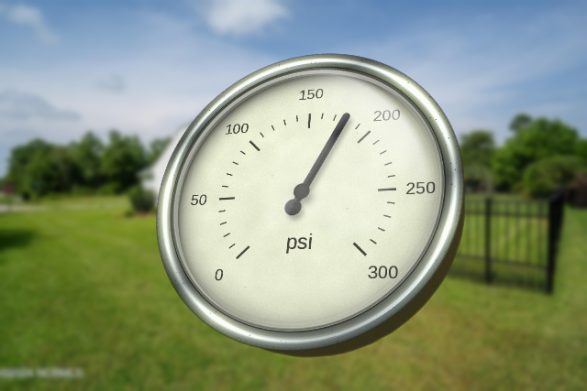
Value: 180 psi
